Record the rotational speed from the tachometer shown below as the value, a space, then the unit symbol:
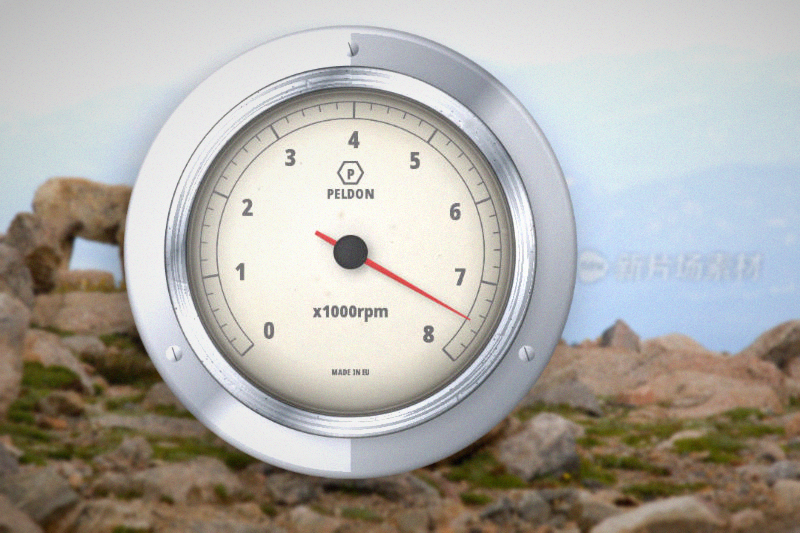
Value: 7500 rpm
